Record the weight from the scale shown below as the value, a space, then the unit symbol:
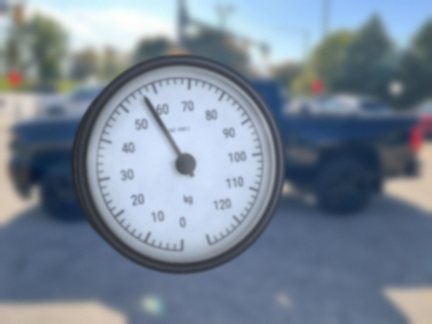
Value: 56 kg
